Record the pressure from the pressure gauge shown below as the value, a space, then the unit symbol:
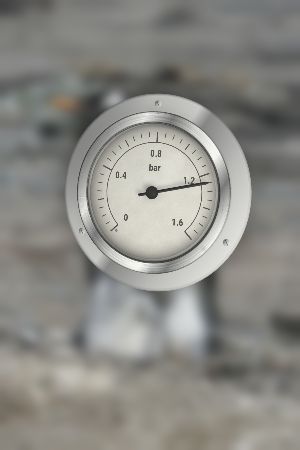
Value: 1.25 bar
